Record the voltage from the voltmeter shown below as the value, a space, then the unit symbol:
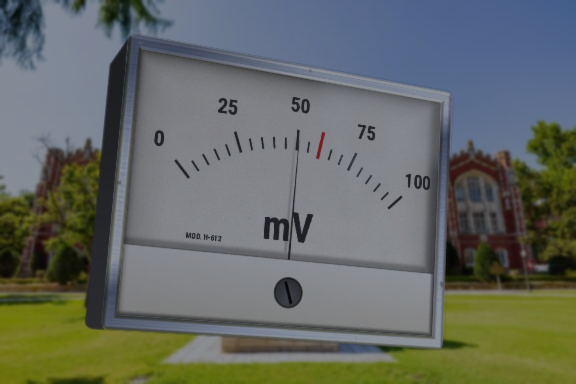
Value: 50 mV
